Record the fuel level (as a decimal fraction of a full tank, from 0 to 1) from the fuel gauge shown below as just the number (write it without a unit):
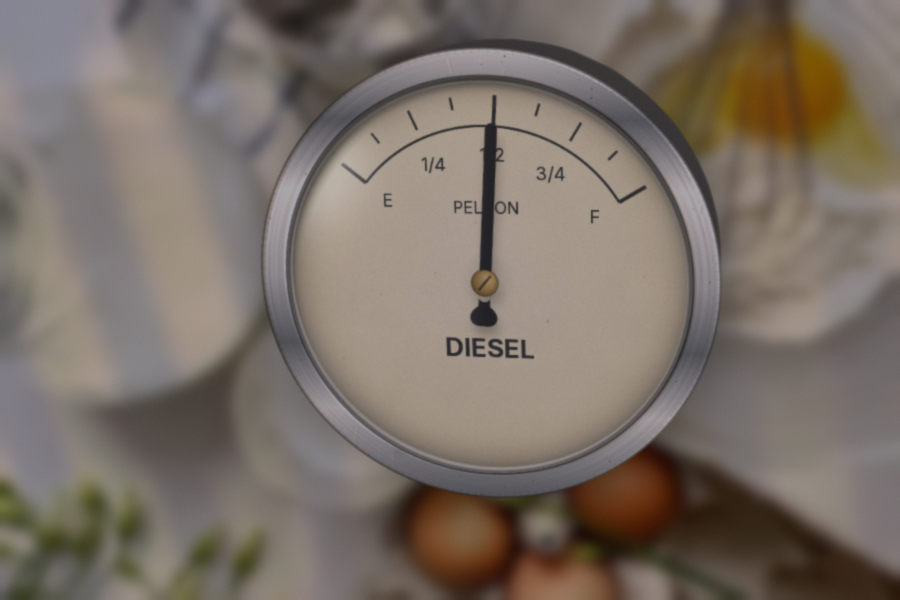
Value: 0.5
